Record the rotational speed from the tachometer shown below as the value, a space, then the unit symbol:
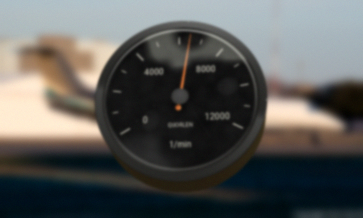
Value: 6500 rpm
